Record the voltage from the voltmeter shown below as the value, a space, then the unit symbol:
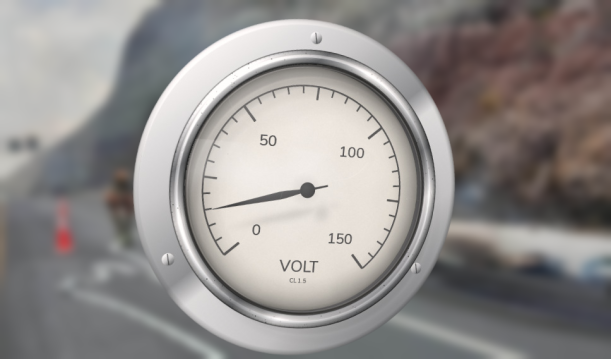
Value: 15 V
